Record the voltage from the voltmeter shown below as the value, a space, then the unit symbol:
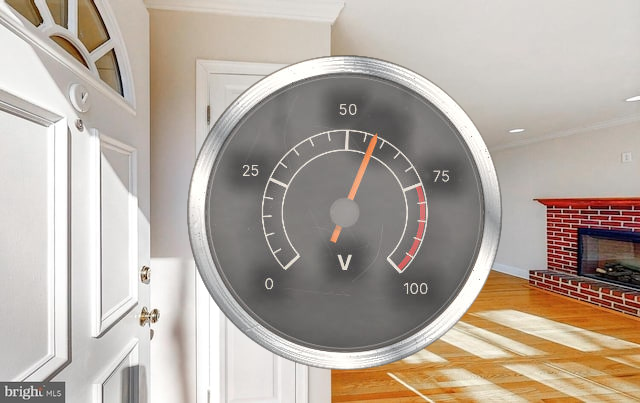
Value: 57.5 V
